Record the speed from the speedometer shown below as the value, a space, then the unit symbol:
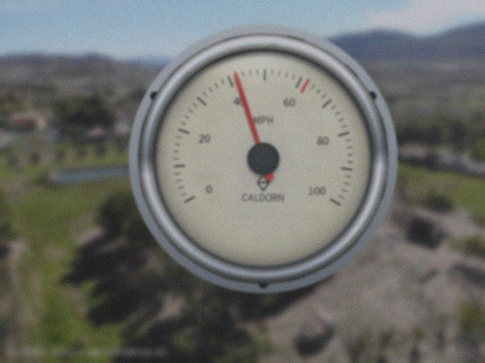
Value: 42 mph
